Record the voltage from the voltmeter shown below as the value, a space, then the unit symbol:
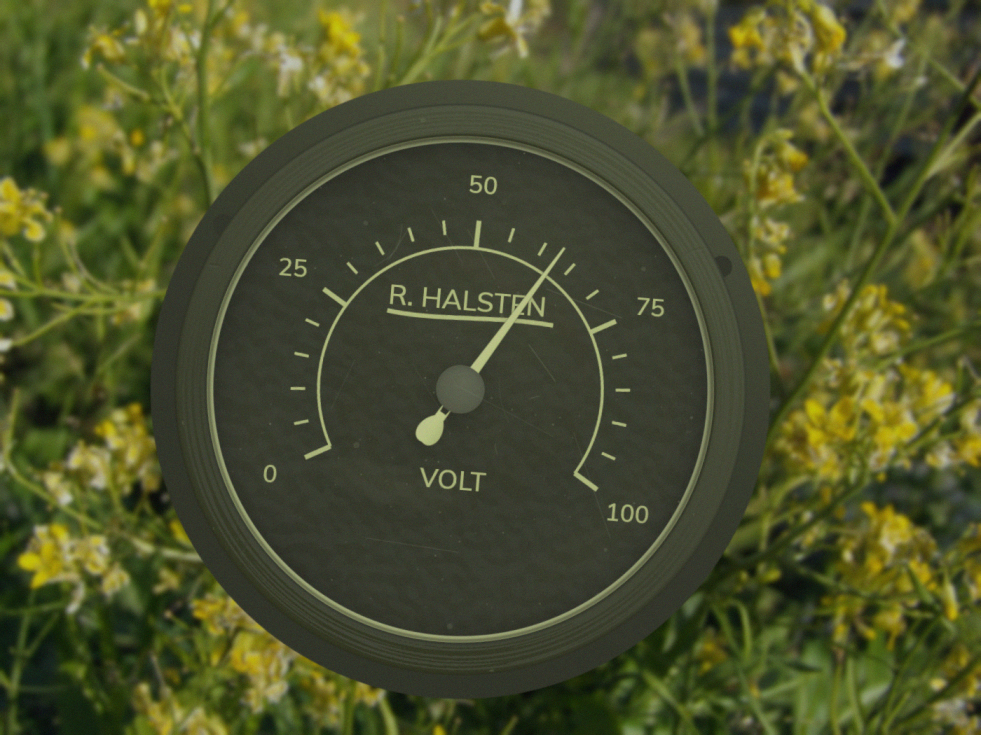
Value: 62.5 V
